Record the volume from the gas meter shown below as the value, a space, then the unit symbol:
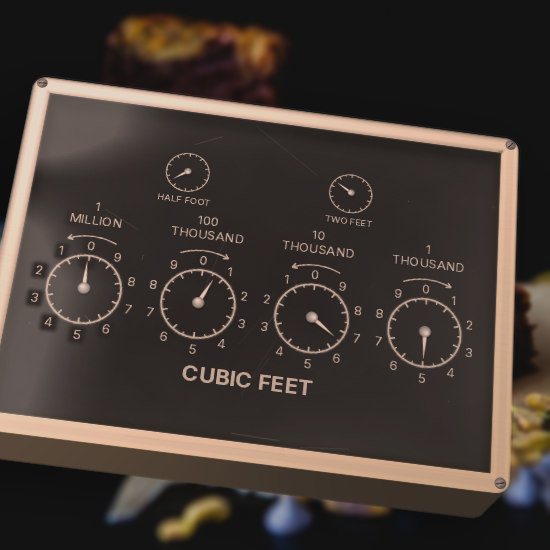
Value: 6500 ft³
